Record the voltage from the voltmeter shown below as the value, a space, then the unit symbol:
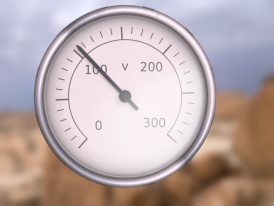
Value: 105 V
